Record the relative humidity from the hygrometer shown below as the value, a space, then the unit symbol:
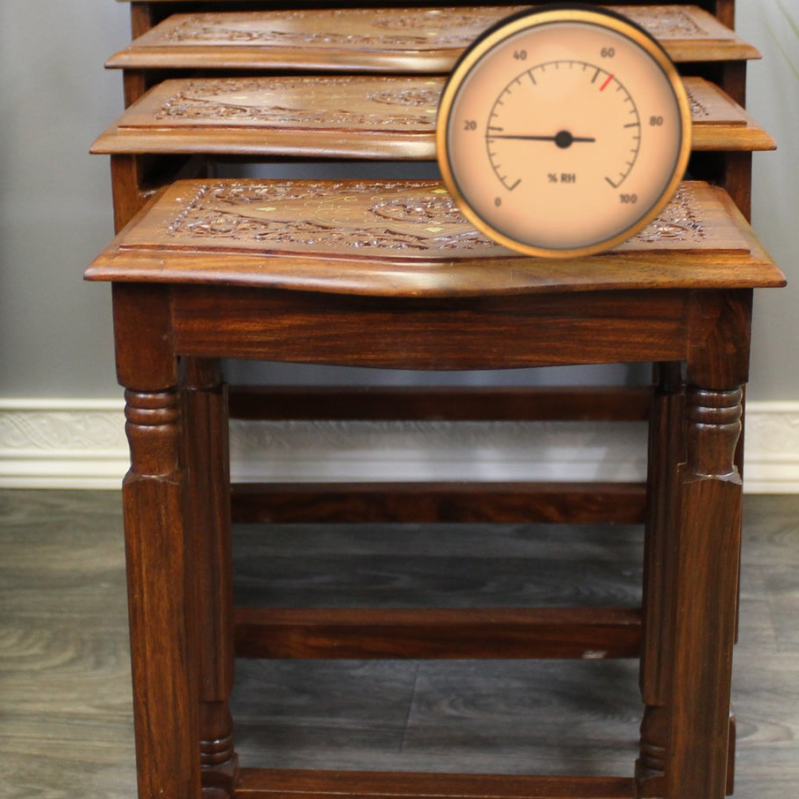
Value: 18 %
